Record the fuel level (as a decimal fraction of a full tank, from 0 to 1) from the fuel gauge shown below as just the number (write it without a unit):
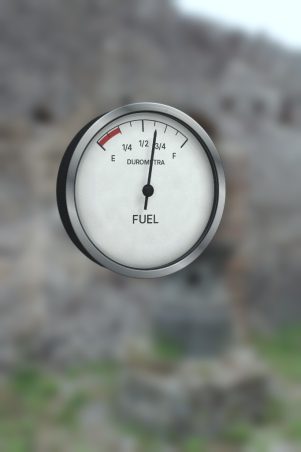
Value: 0.625
